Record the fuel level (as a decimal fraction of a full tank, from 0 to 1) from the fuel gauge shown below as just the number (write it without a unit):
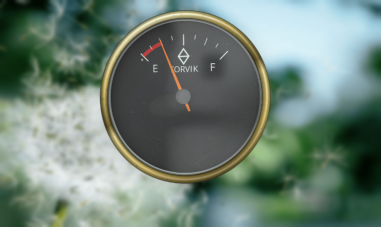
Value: 0.25
